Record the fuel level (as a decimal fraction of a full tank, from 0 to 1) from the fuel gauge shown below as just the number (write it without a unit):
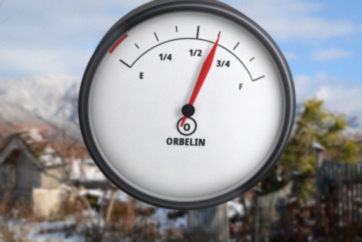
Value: 0.625
